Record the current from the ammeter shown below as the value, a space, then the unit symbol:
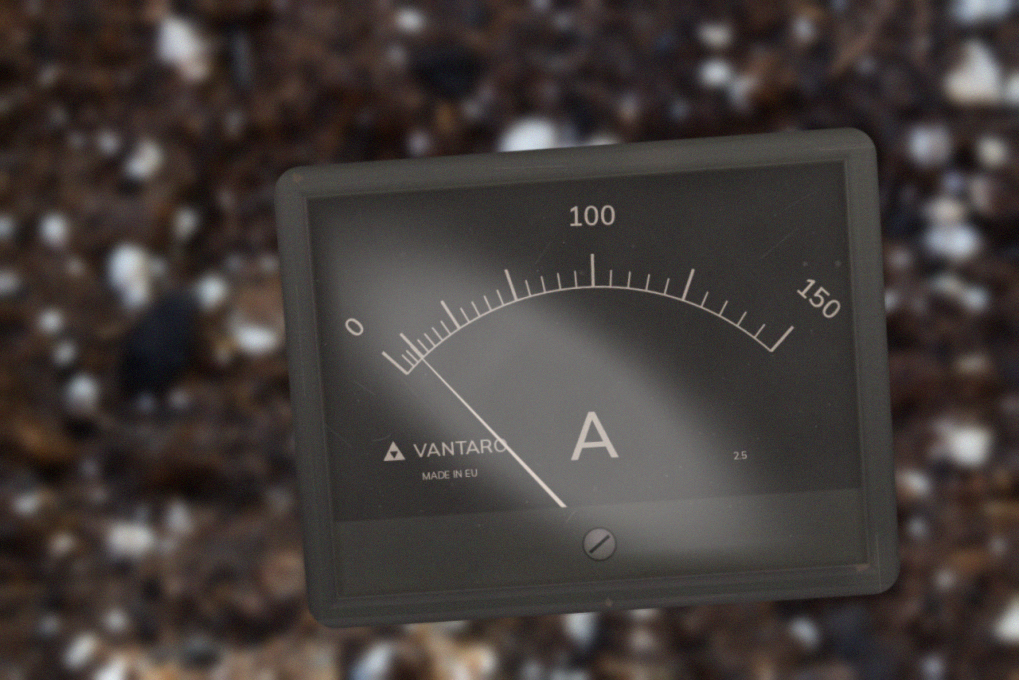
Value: 25 A
